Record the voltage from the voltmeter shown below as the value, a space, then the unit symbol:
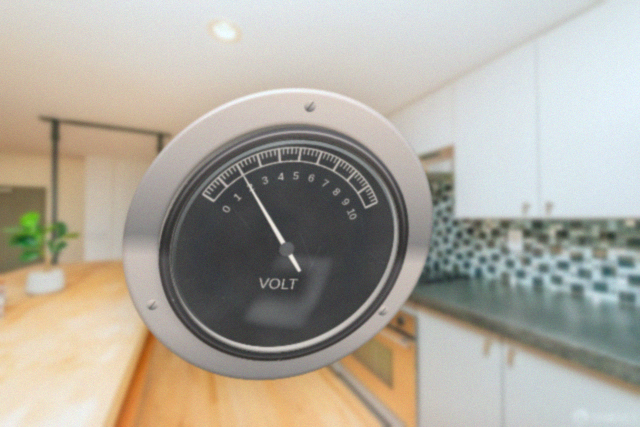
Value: 2 V
